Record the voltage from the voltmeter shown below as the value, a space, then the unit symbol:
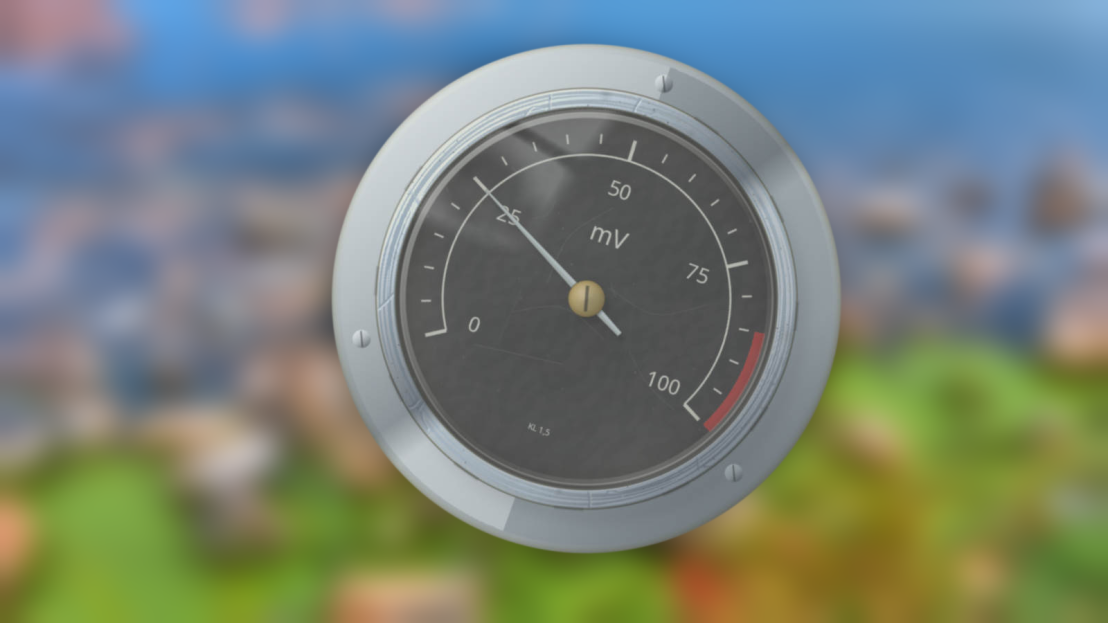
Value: 25 mV
